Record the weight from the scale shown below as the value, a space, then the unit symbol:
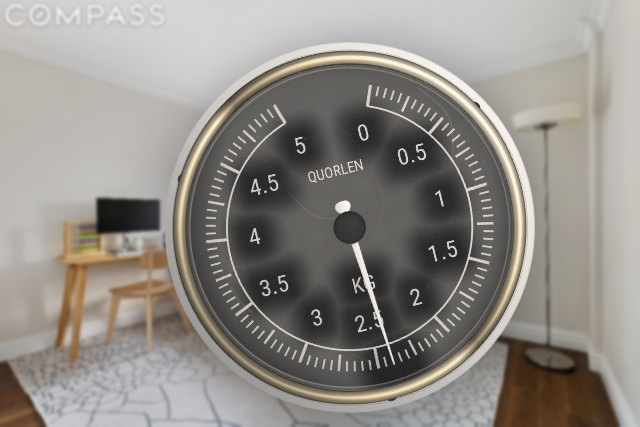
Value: 2.4 kg
